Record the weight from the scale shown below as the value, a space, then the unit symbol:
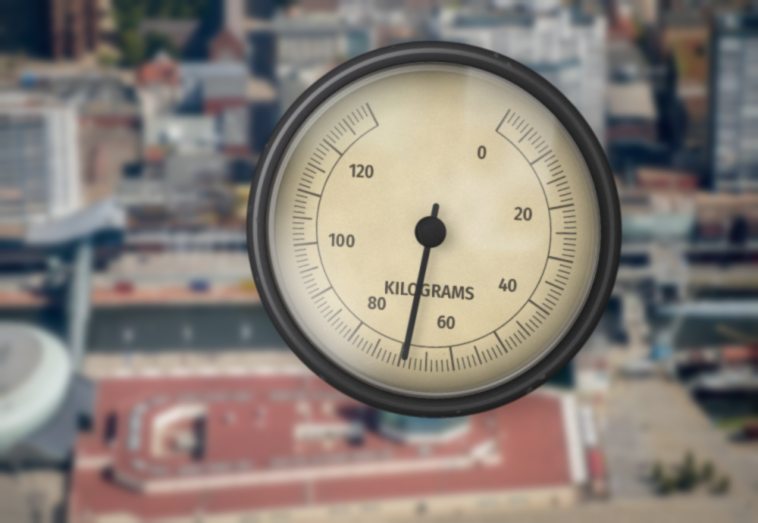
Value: 69 kg
